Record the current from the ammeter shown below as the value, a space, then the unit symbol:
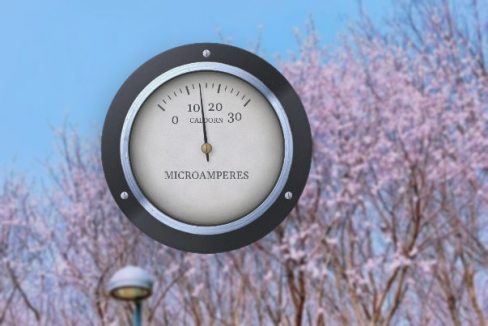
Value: 14 µA
